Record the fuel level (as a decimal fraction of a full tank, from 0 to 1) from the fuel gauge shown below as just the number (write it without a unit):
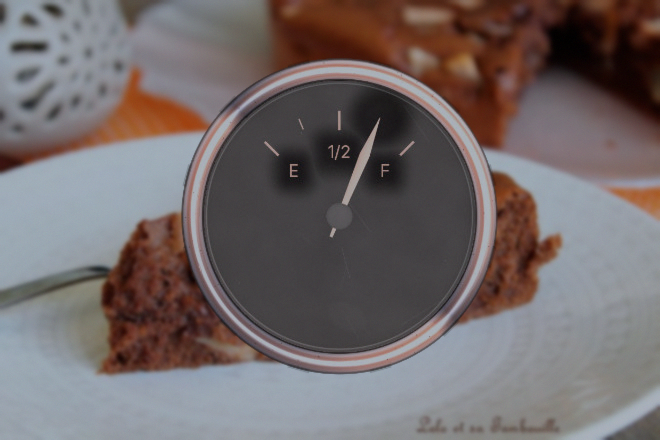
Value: 0.75
